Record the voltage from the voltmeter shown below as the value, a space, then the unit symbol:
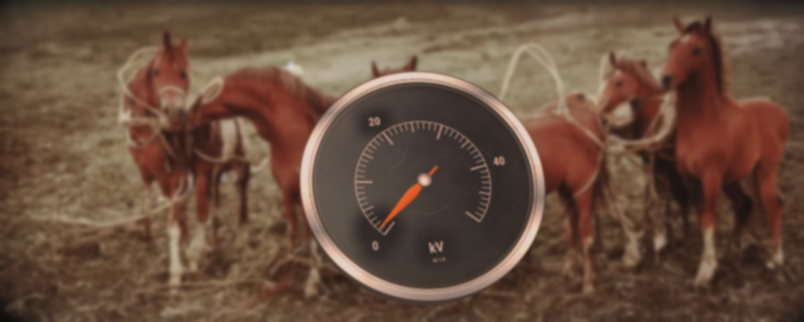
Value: 1 kV
